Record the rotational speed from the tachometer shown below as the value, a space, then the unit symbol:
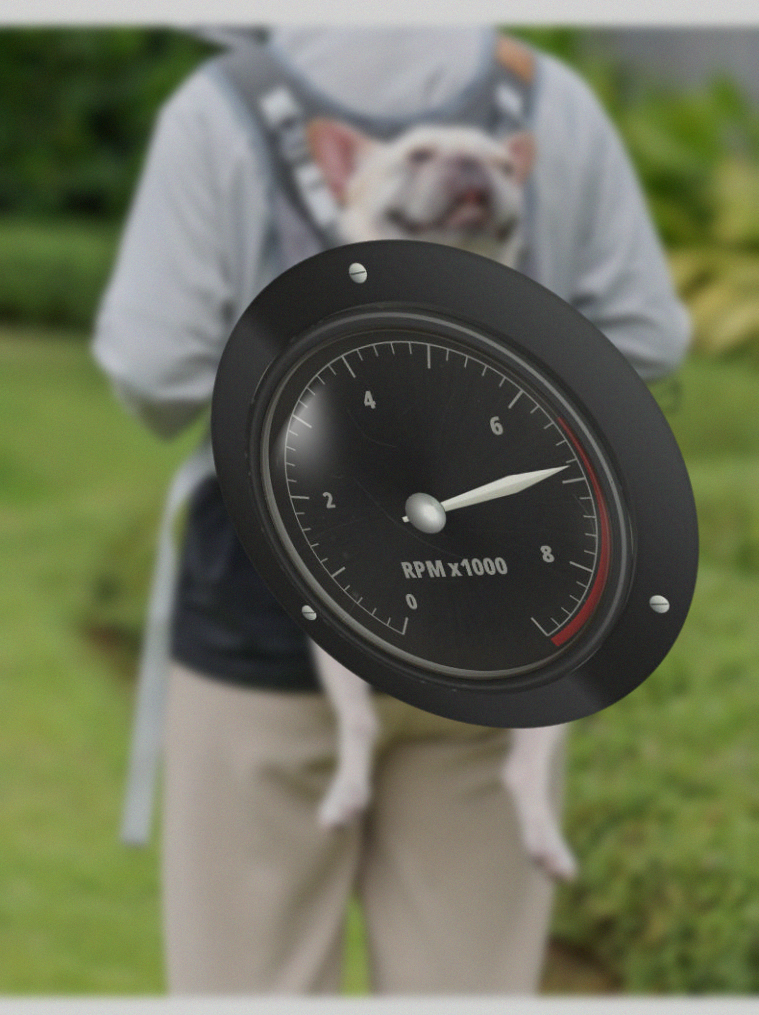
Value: 6800 rpm
